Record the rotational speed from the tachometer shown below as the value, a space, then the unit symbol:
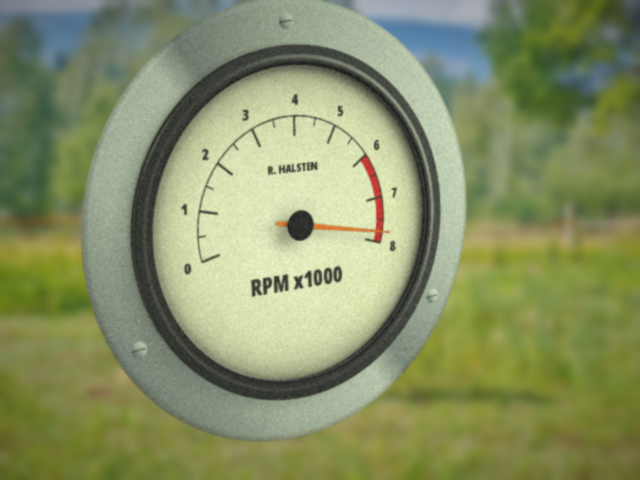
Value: 7750 rpm
